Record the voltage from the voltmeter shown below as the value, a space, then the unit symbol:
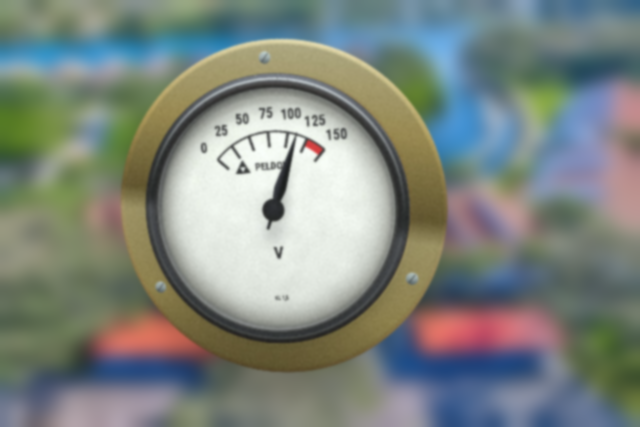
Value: 112.5 V
